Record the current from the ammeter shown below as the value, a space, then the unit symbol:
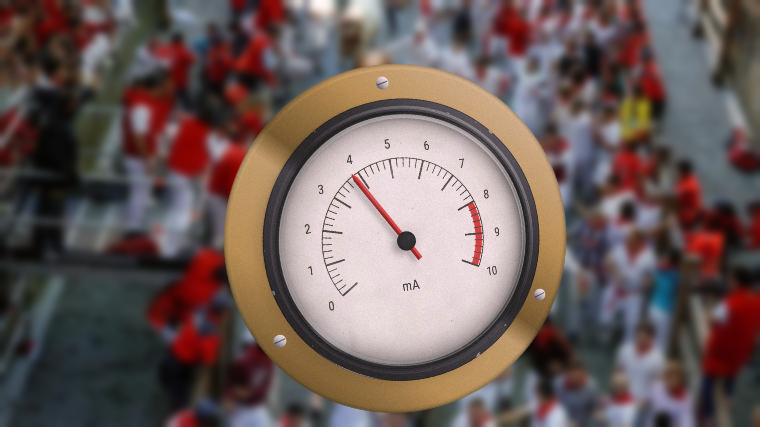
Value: 3.8 mA
